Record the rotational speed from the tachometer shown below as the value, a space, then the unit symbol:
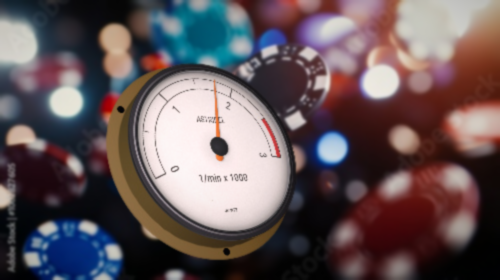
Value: 1750 rpm
